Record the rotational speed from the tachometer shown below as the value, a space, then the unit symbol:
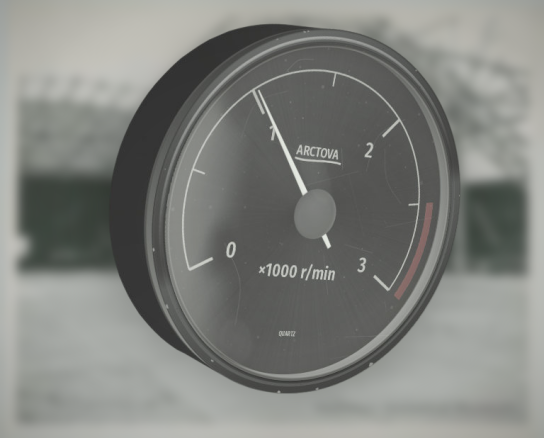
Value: 1000 rpm
